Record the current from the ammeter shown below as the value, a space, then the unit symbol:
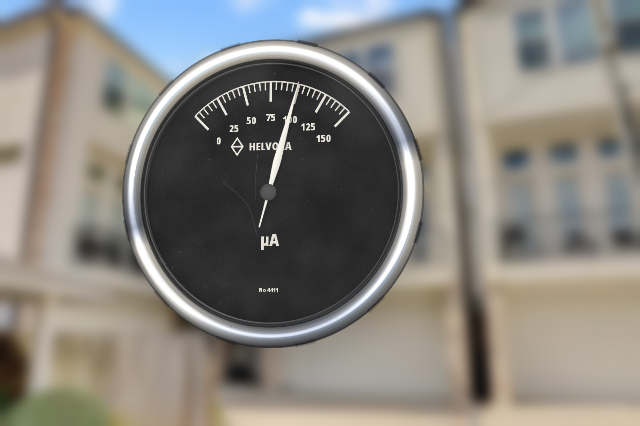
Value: 100 µA
